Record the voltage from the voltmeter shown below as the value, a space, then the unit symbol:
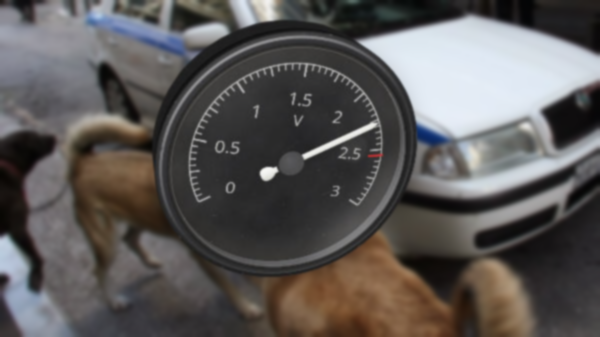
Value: 2.25 V
